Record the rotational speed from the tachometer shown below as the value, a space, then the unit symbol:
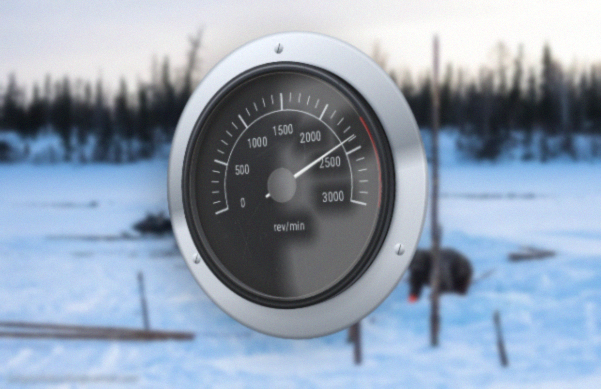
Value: 2400 rpm
